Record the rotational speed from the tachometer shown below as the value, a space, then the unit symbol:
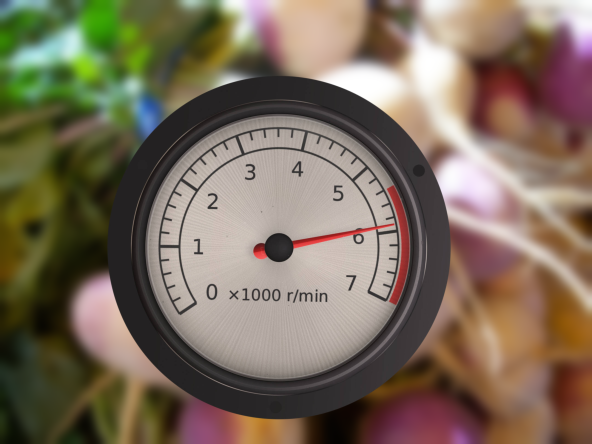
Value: 5900 rpm
